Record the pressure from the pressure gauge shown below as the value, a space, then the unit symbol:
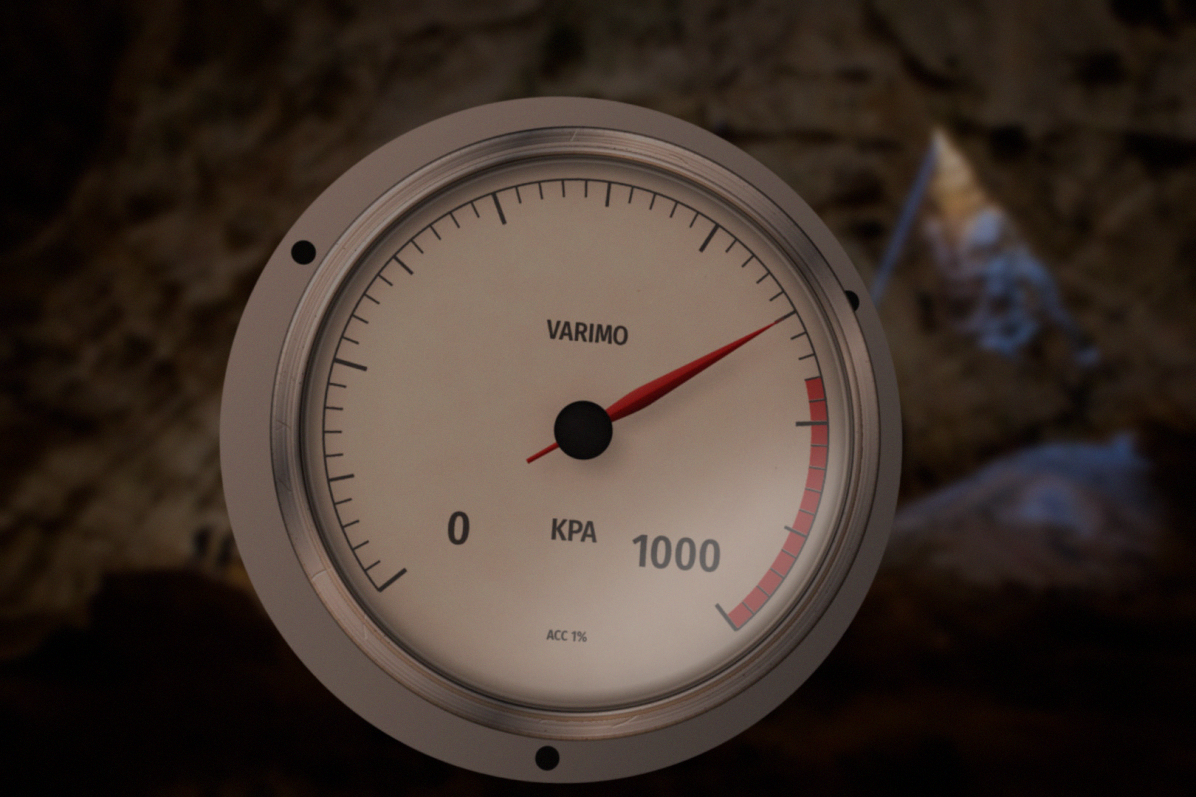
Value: 700 kPa
